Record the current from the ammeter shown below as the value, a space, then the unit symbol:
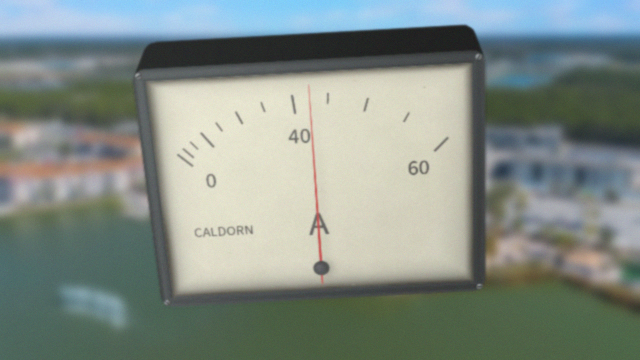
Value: 42.5 A
